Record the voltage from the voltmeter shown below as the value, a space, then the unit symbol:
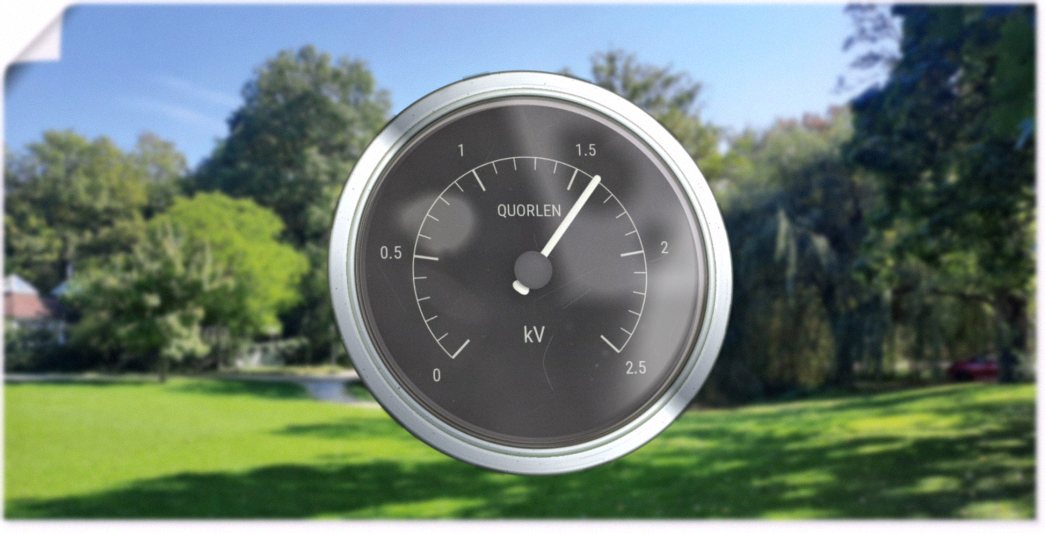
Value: 1.6 kV
